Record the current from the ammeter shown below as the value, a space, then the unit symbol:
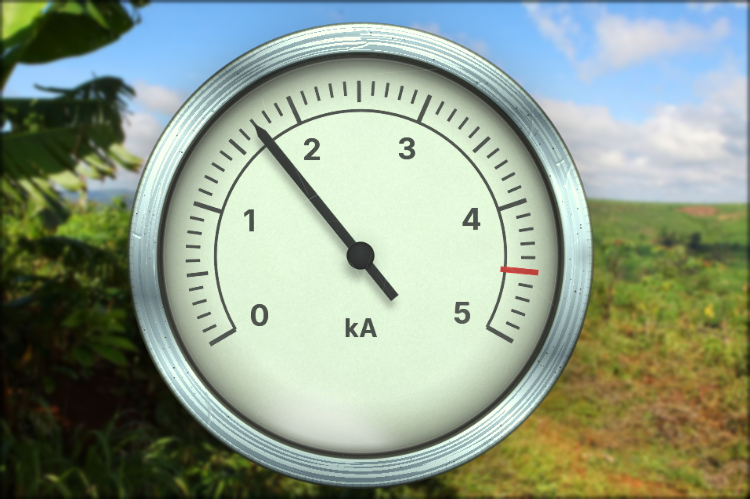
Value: 1.7 kA
